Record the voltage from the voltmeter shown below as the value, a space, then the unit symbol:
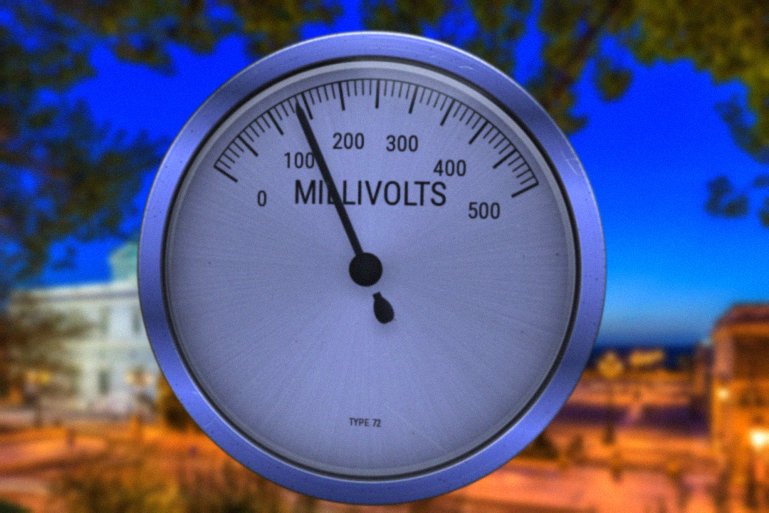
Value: 140 mV
